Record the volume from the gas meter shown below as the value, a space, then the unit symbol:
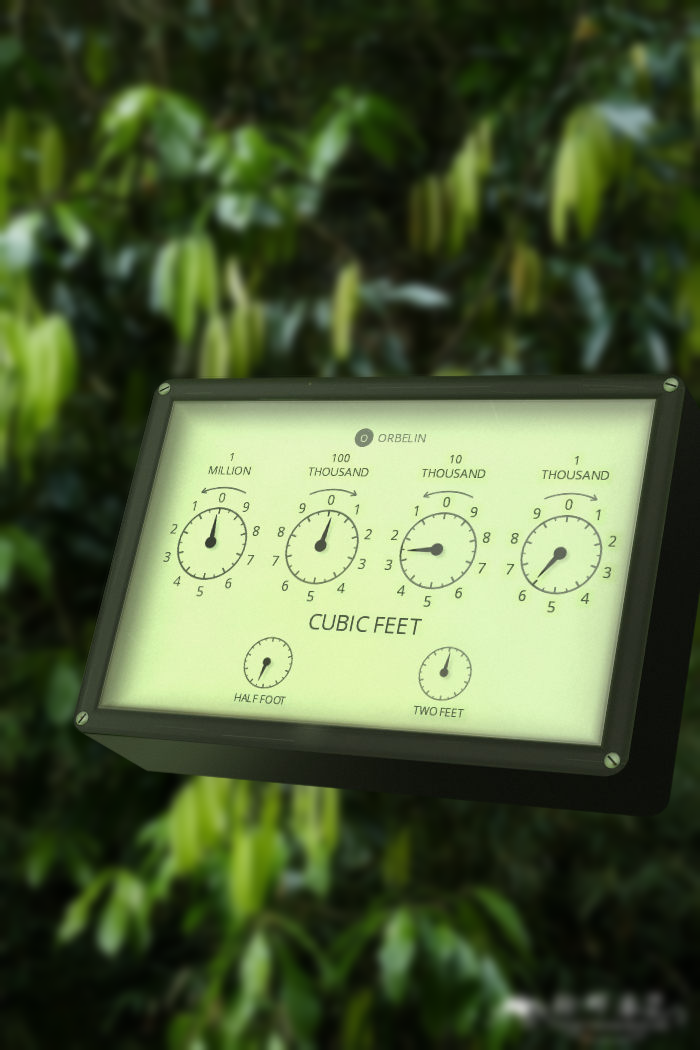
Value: 2600 ft³
